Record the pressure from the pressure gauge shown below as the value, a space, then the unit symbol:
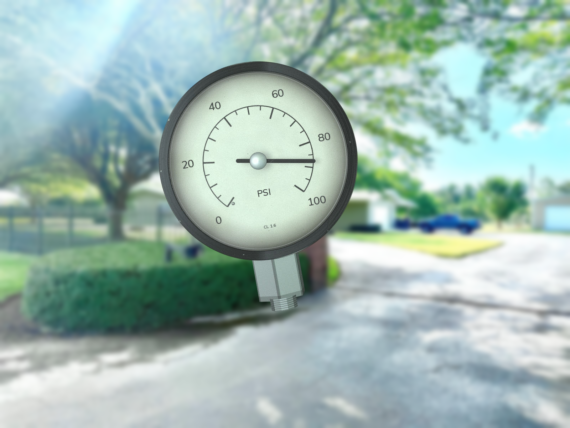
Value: 87.5 psi
